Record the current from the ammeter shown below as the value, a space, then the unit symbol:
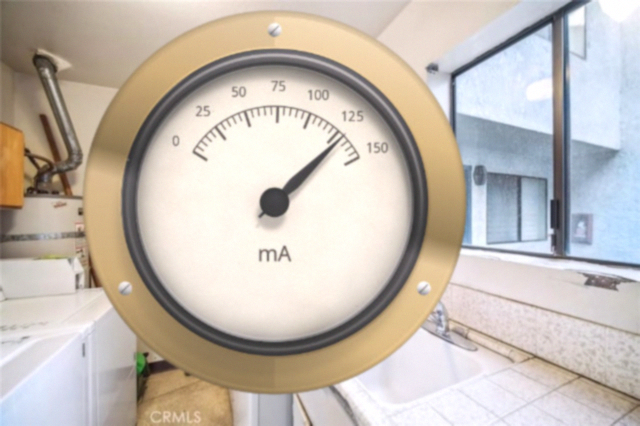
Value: 130 mA
